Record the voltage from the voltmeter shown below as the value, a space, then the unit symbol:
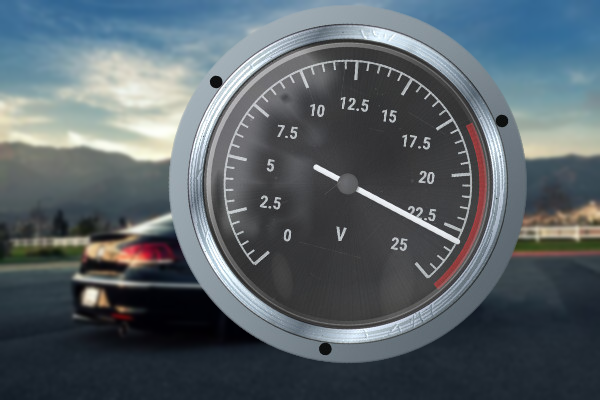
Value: 23 V
